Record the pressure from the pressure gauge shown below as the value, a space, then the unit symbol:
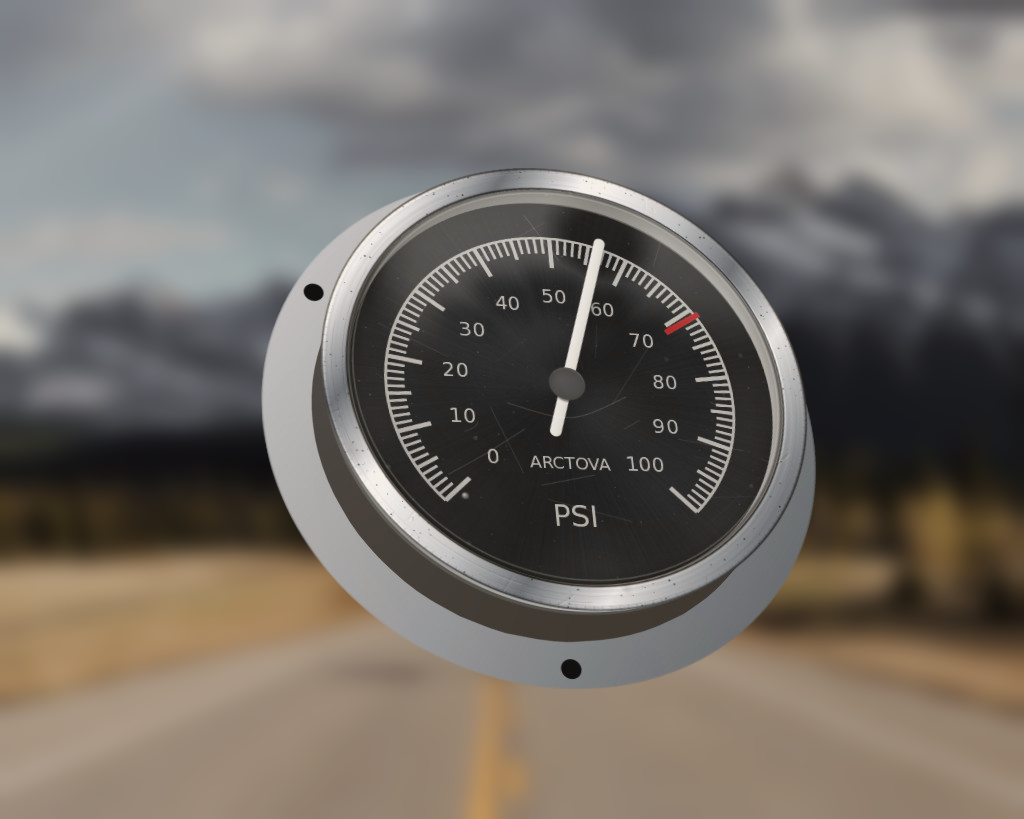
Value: 56 psi
